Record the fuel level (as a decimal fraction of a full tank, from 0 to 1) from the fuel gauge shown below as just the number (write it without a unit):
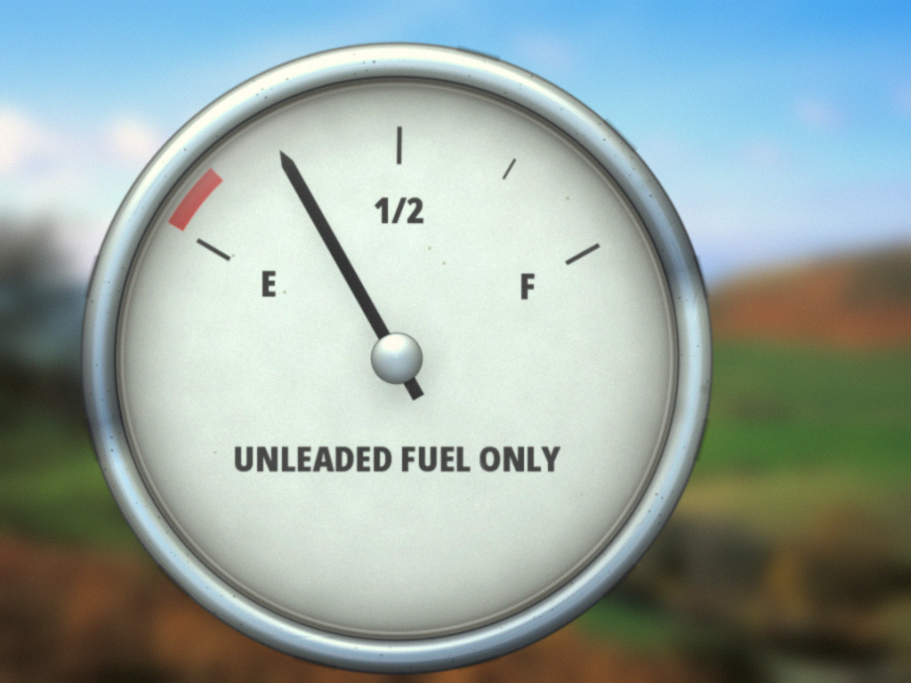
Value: 0.25
